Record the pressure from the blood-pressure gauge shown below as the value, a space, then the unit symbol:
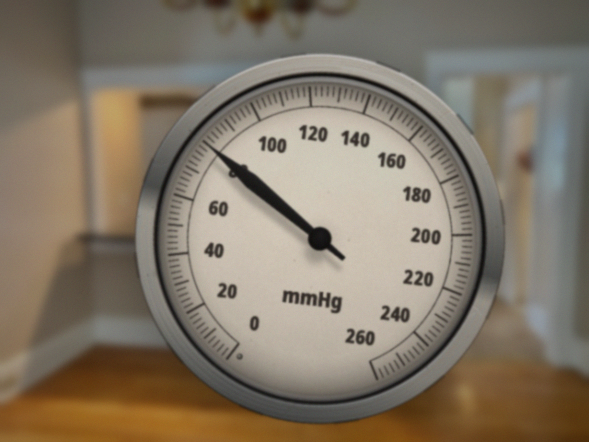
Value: 80 mmHg
